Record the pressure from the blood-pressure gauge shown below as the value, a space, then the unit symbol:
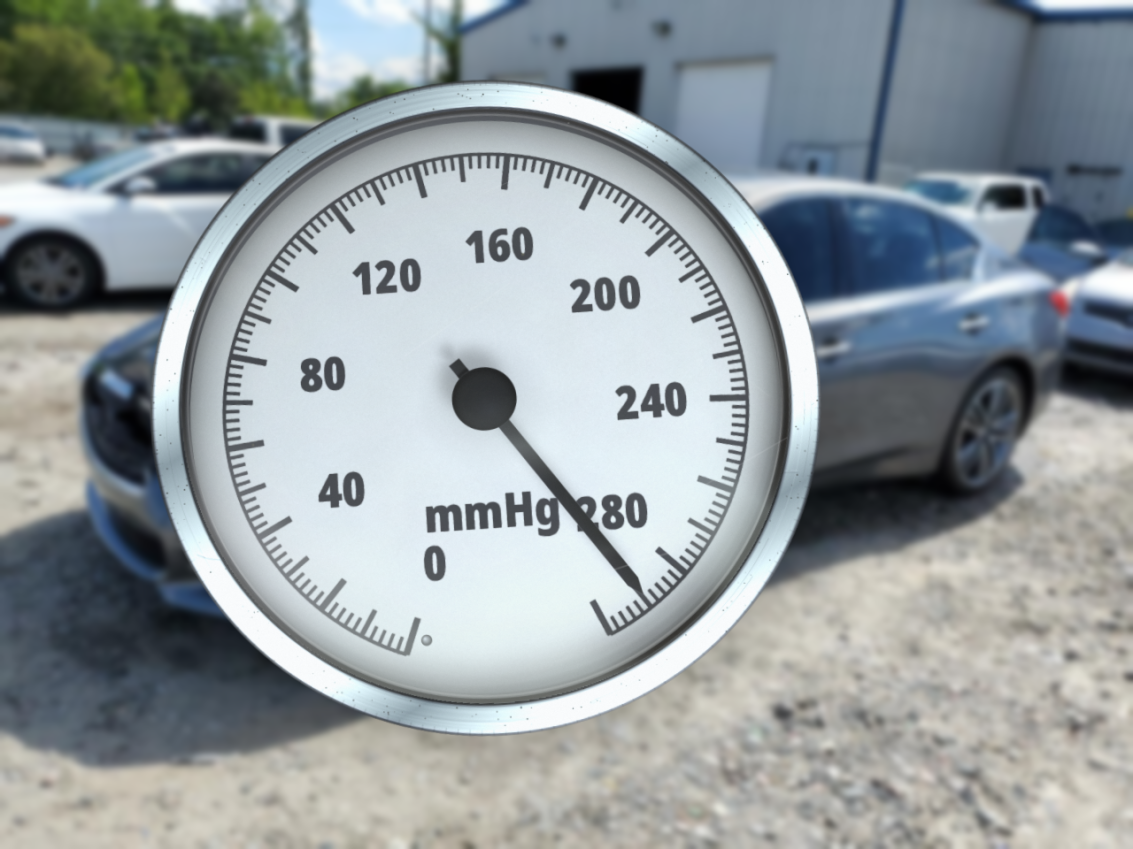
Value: 290 mmHg
